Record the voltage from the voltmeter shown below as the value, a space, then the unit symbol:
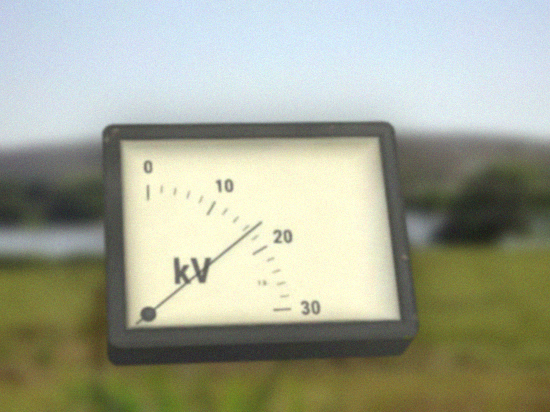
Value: 17 kV
